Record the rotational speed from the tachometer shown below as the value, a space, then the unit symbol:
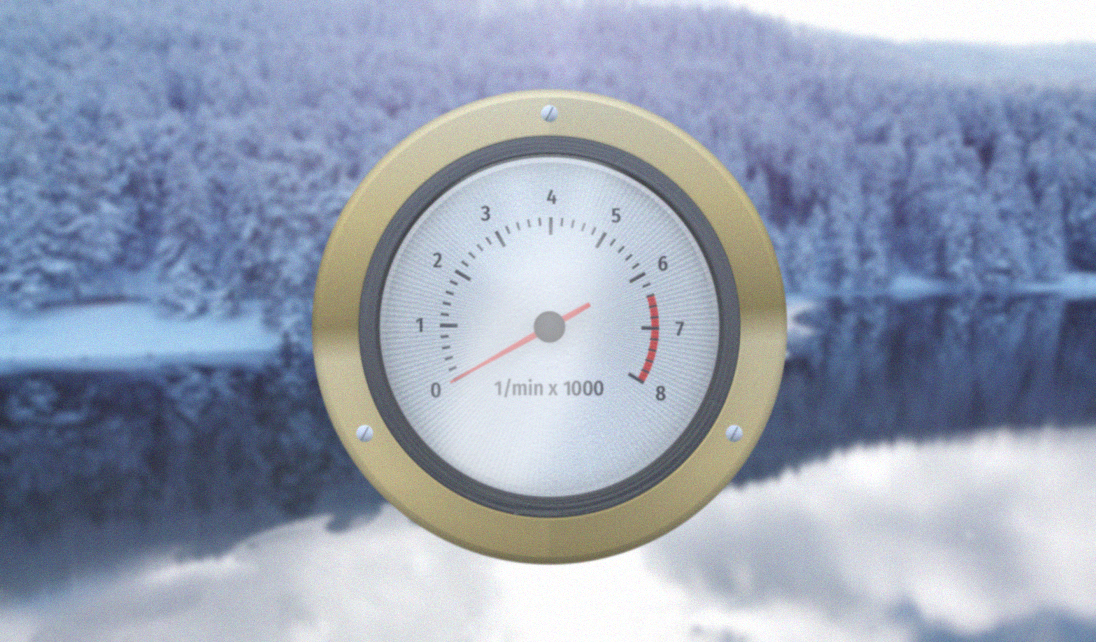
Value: 0 rpm
